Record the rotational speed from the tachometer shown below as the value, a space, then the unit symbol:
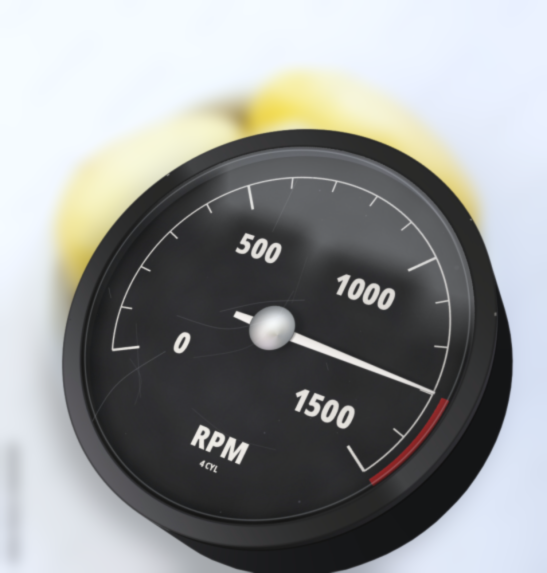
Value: 1300 rpm
